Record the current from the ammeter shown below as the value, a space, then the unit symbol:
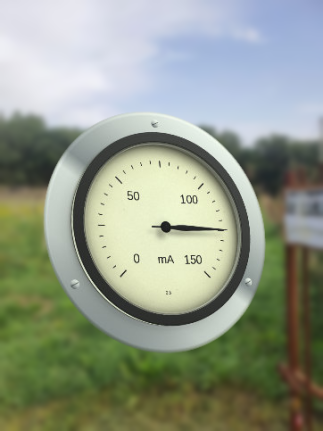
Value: 125 mA
